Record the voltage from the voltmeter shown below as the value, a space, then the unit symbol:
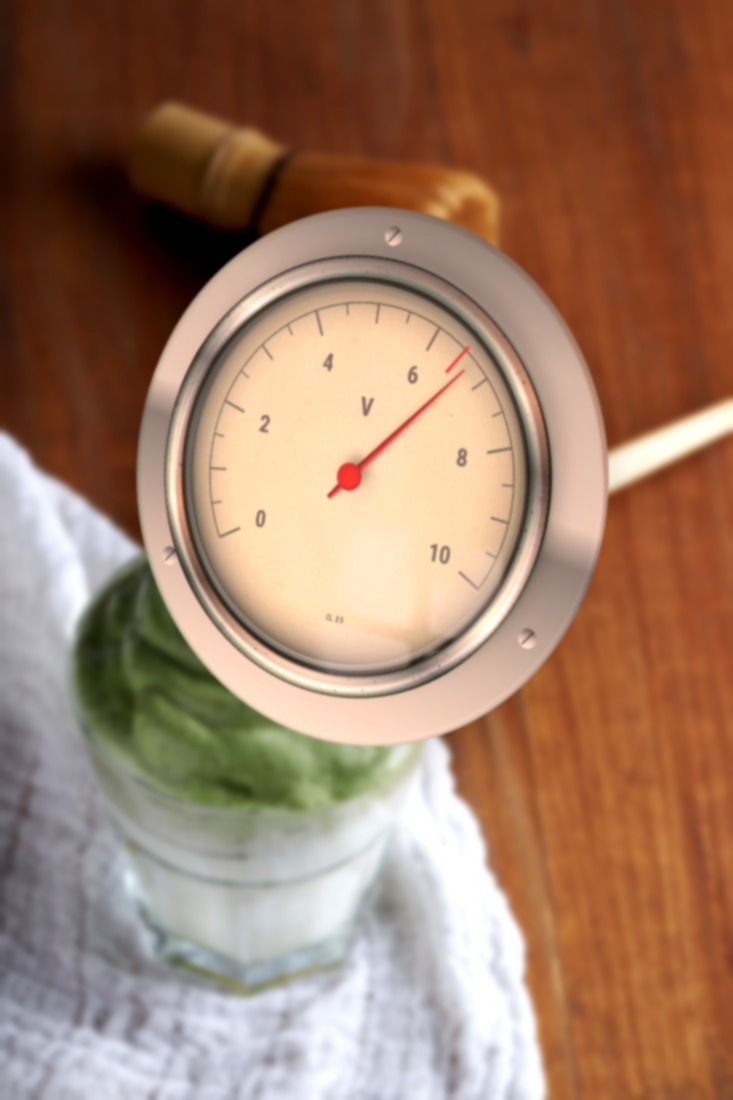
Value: 6.75 V
